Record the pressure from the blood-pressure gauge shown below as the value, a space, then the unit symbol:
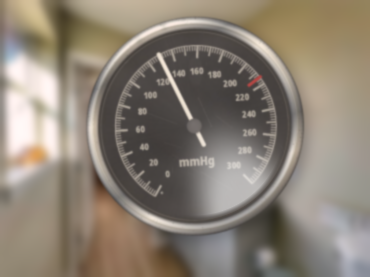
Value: 130 mmHg
